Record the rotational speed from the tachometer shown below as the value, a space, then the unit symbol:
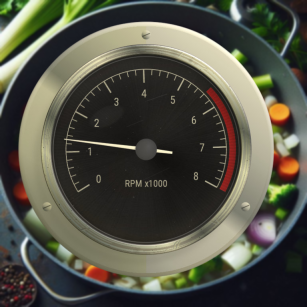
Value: 1300 rpm
